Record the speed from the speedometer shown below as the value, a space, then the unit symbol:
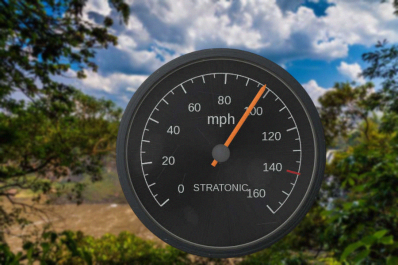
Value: 97.5 mph
